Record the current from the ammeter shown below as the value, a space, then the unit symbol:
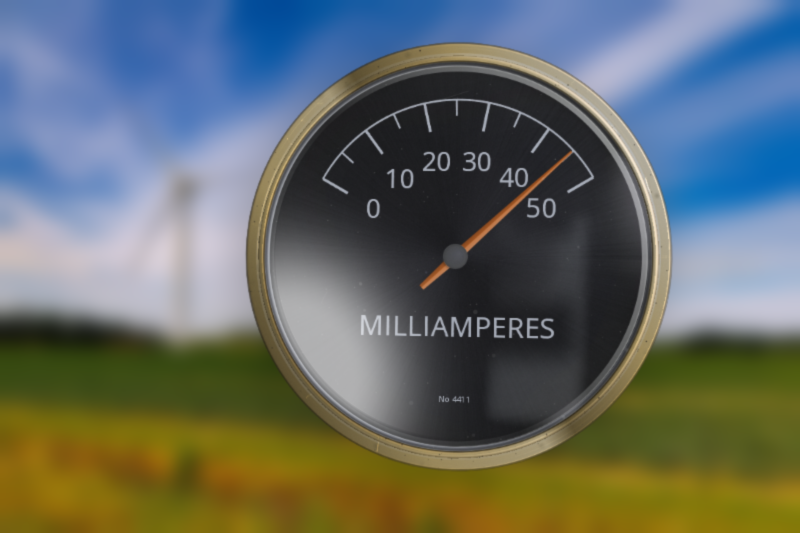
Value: 45 mA
